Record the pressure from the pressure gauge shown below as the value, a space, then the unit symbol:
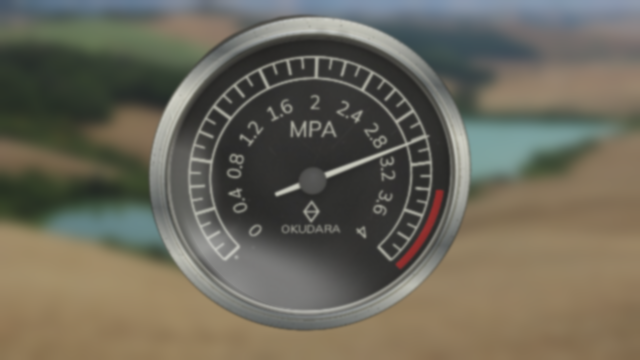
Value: 3 MPa
